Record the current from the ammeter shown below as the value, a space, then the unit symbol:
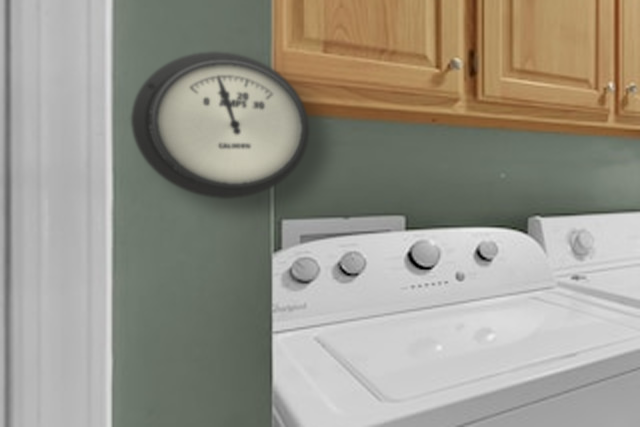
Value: 10 A
